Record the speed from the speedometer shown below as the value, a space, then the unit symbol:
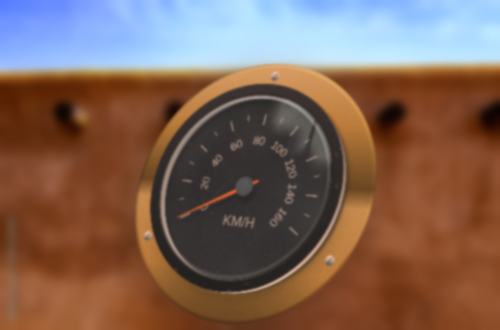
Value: 0 km/h
